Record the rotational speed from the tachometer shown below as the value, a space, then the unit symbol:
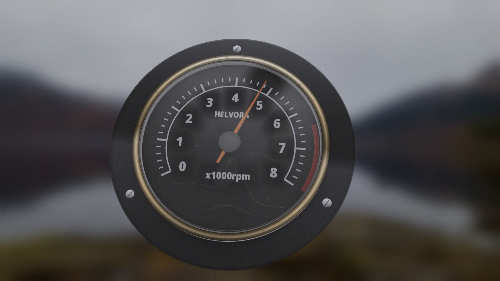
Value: 4800 rpm
